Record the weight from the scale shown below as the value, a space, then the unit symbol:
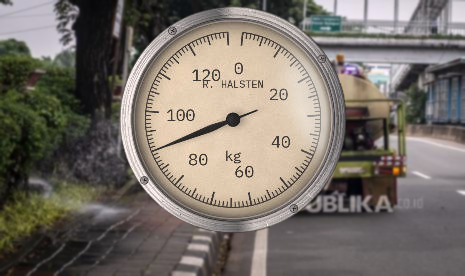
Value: 90 kg
